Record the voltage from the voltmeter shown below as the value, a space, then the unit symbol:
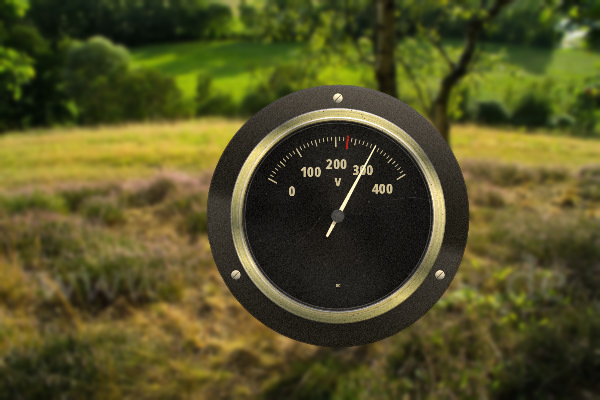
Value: 300 V
